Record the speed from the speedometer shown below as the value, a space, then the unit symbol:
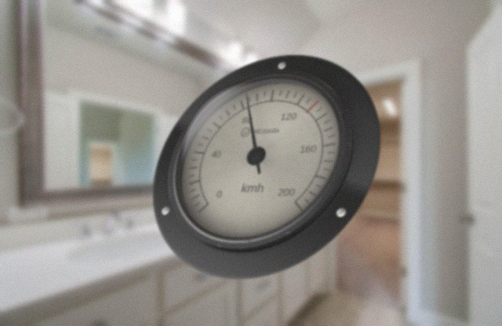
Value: 85 km/h
